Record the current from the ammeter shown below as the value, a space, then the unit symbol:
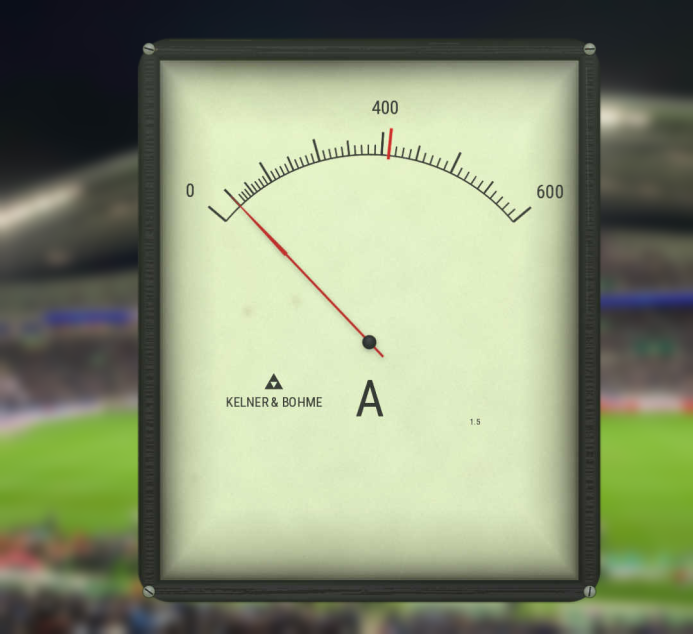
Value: 100 A
